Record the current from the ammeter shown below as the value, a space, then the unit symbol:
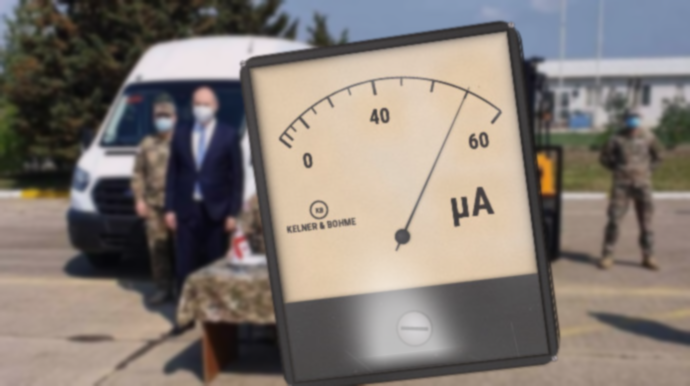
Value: 55 µA
